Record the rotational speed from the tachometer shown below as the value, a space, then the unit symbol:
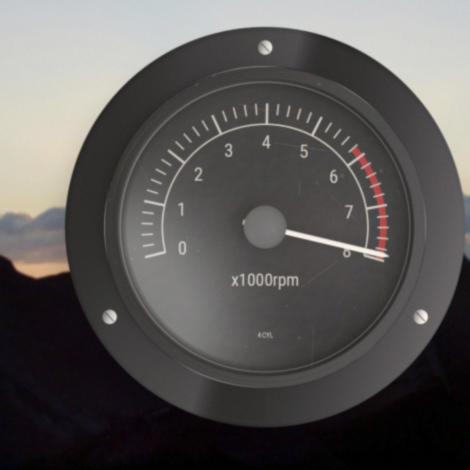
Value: 7900 rpm
